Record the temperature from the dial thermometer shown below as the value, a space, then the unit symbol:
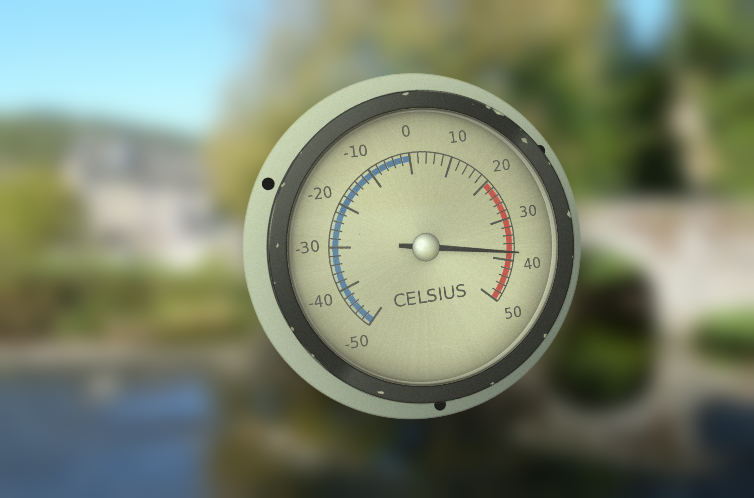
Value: 38 °C
